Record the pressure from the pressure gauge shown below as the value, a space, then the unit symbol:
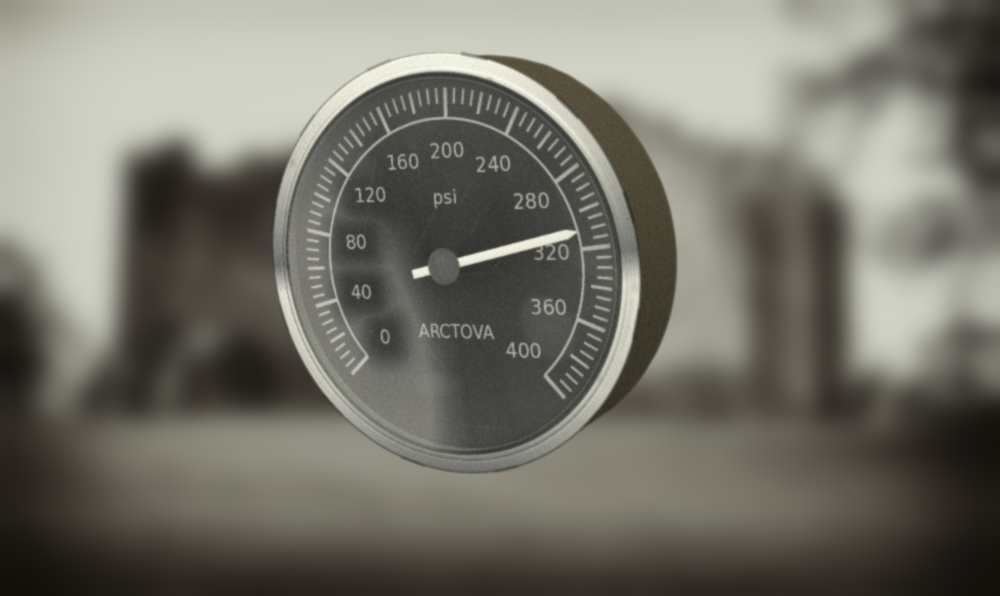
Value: 310 psi
